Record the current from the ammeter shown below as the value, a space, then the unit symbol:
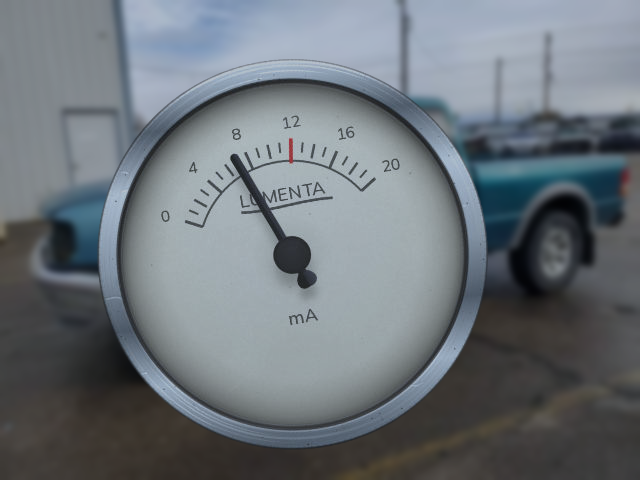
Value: 7 mA
